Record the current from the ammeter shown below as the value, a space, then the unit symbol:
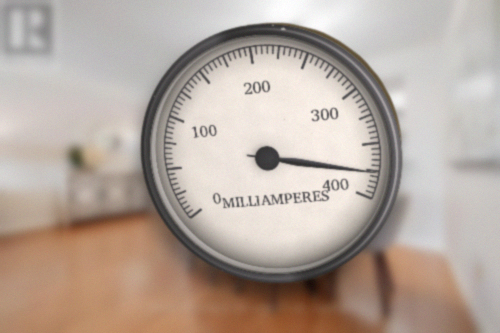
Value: 375 mA
